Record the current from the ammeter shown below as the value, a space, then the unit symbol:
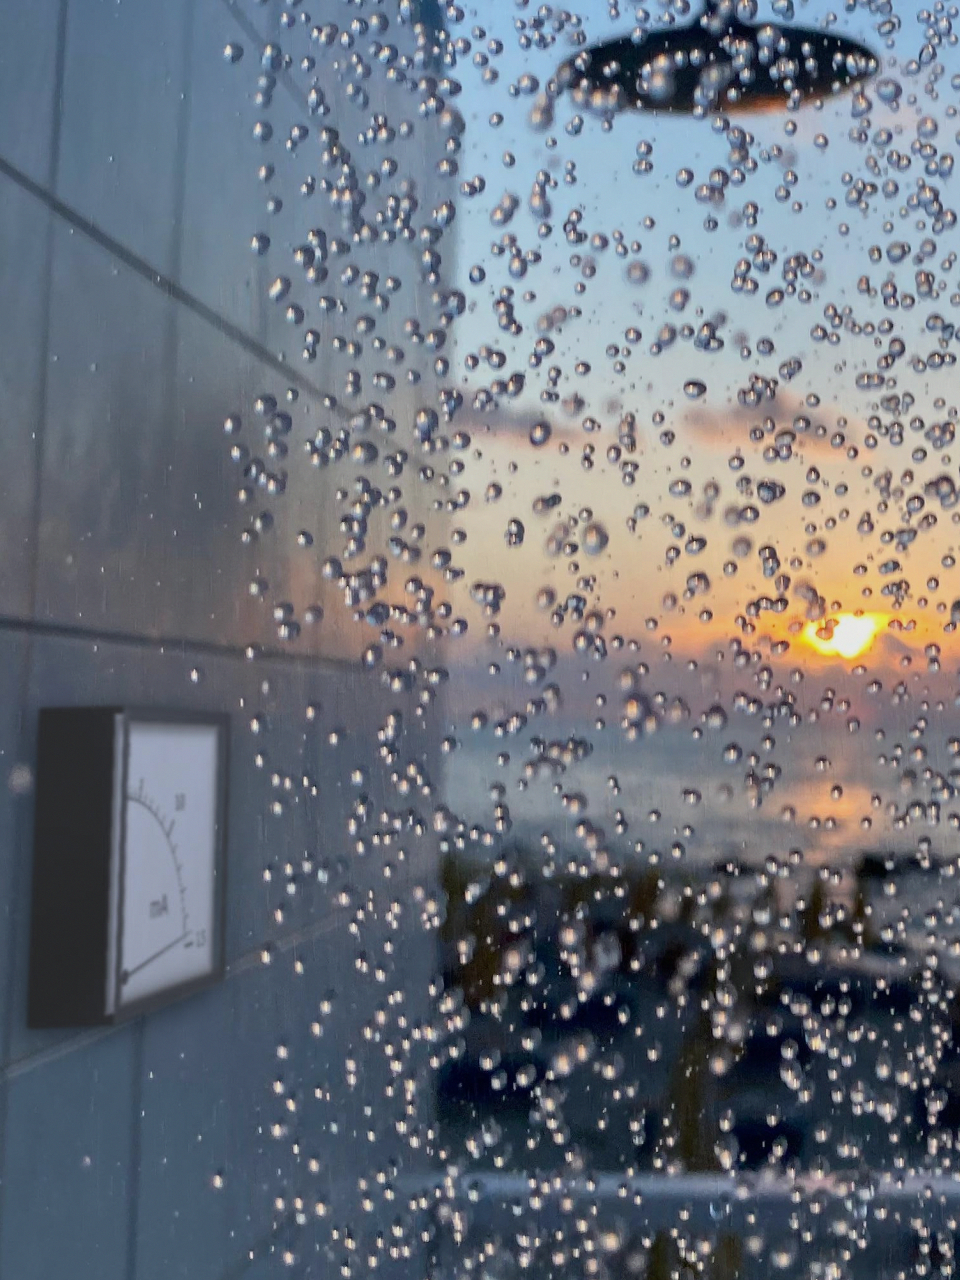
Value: 14.5 mA
